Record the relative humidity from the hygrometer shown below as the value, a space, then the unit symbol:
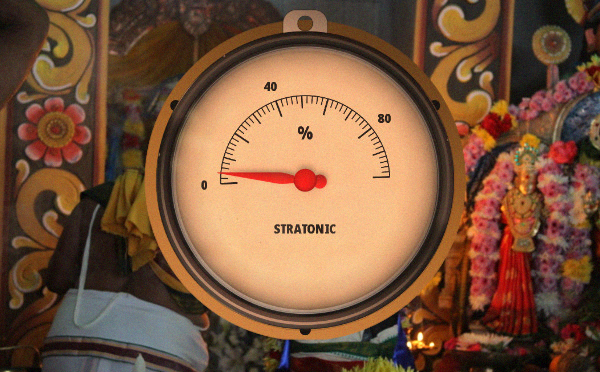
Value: 4 %
